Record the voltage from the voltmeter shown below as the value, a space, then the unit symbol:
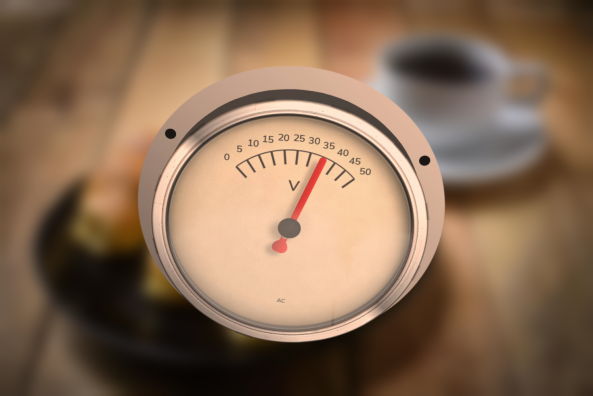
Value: 35 V
